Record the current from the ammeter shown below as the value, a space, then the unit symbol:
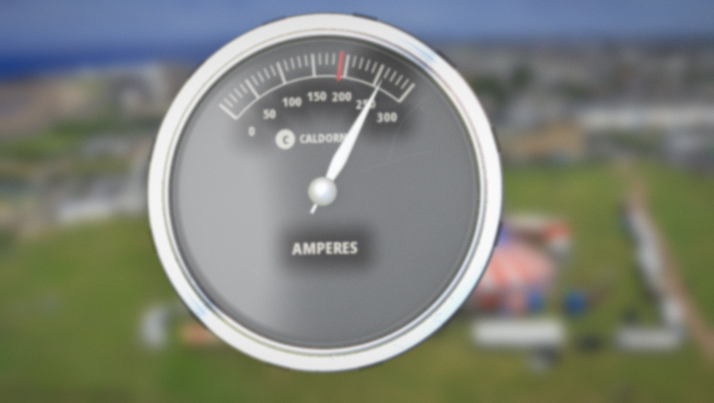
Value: 260 A
